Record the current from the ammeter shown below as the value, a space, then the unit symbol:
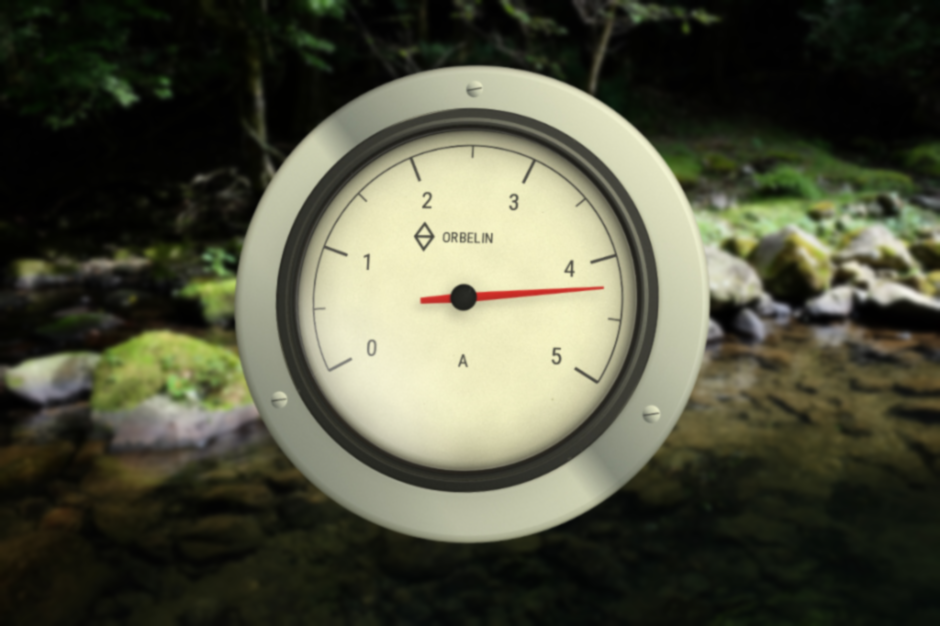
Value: 4.25 A
